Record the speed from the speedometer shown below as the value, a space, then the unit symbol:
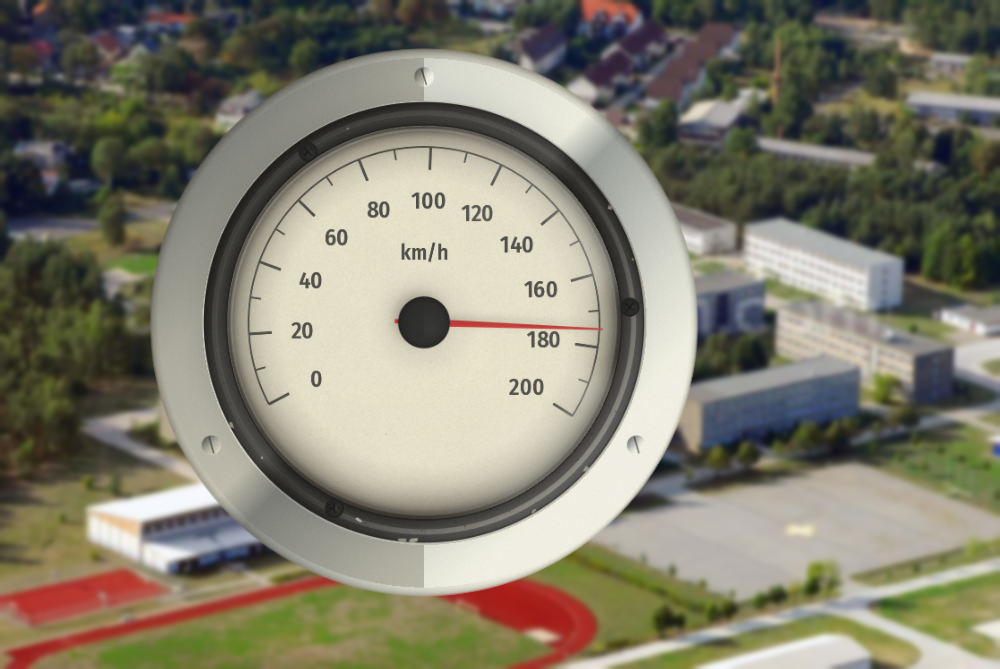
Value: 175 km/h
